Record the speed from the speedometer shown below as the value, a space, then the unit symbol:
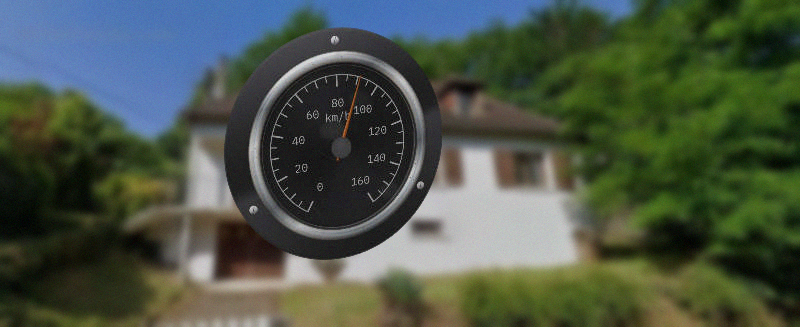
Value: 90 km/h
